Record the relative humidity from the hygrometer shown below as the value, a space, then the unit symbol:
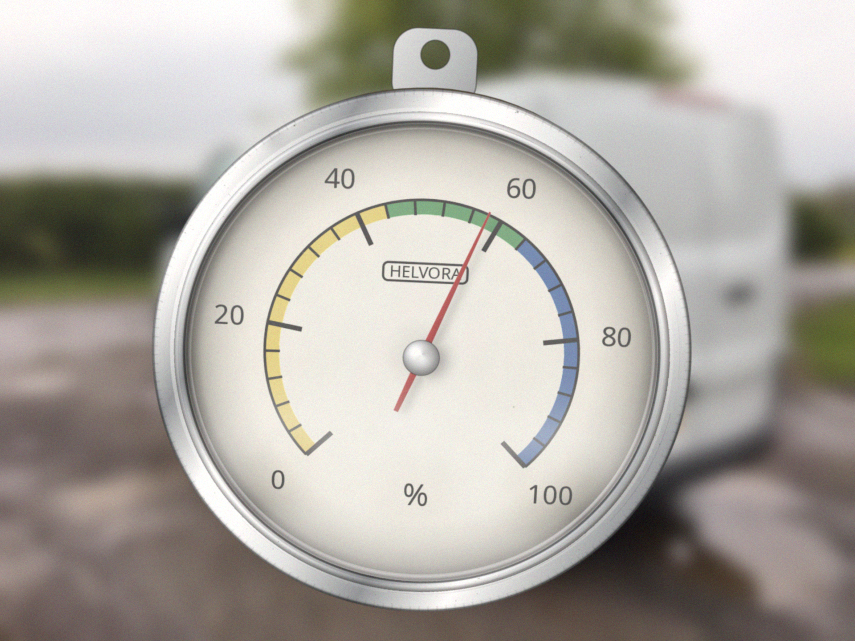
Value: 58 %
